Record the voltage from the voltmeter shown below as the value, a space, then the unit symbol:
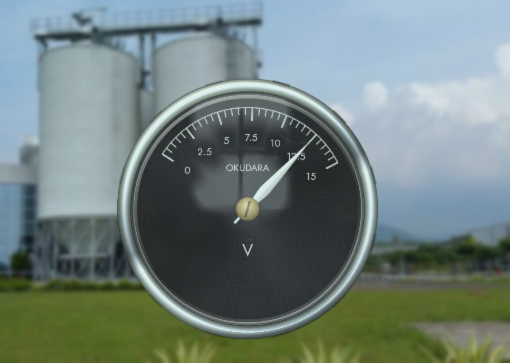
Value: 12.5 V
